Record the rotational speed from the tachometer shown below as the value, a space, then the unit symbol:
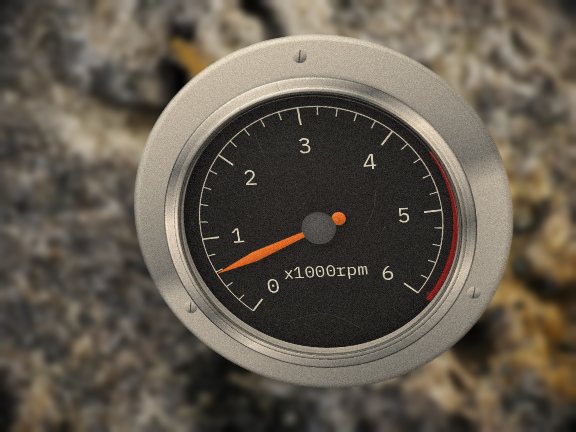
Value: 600 rpm
